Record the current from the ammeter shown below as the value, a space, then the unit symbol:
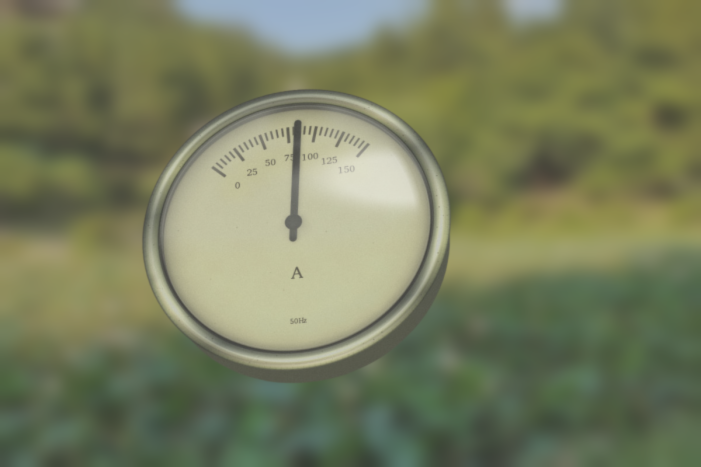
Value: 85 A
